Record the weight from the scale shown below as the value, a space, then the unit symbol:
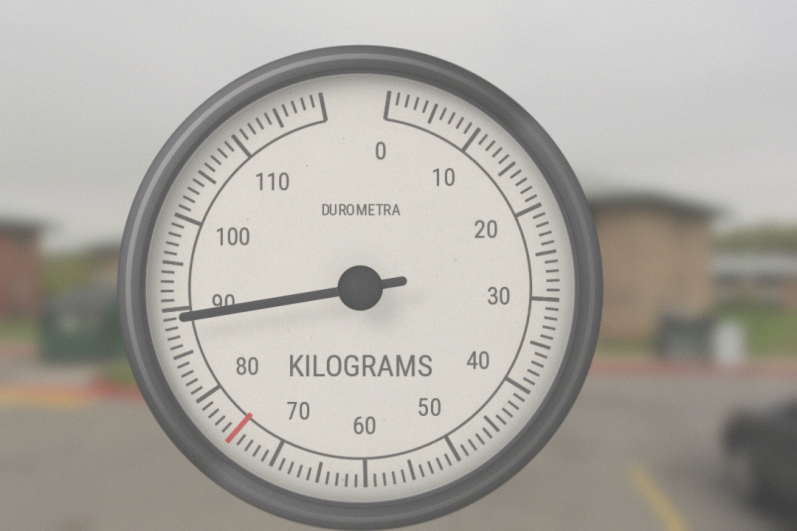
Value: 89 kg
